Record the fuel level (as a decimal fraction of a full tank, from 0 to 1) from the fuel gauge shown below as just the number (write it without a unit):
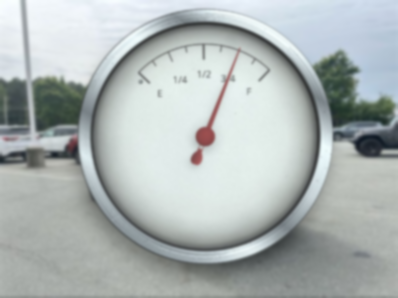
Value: 0.75
